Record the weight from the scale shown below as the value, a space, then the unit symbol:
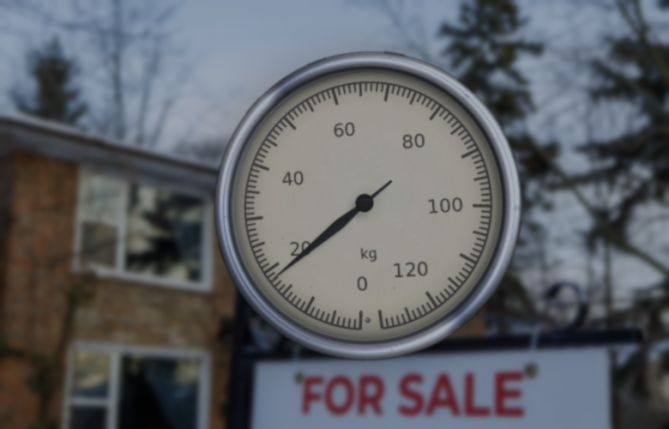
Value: 18 kg
